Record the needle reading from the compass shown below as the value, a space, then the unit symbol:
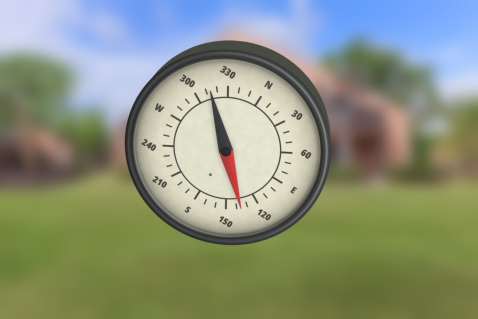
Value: 135 °
